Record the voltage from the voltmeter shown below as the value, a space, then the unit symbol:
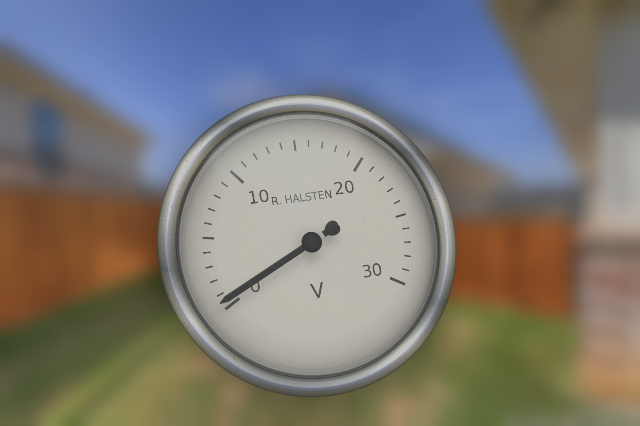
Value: 0.5 V
